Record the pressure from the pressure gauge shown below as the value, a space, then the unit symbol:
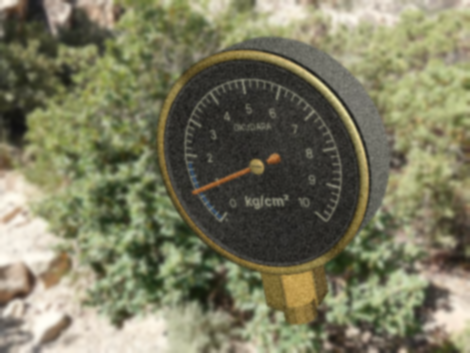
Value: 1 kg/cm²
